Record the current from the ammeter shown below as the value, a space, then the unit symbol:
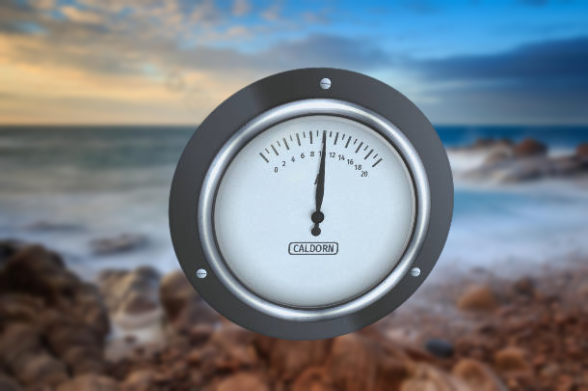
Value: 10 A
